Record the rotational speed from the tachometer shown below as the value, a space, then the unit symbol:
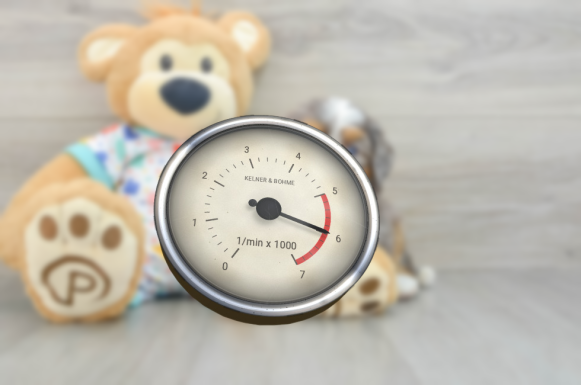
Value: 6000 rpm
